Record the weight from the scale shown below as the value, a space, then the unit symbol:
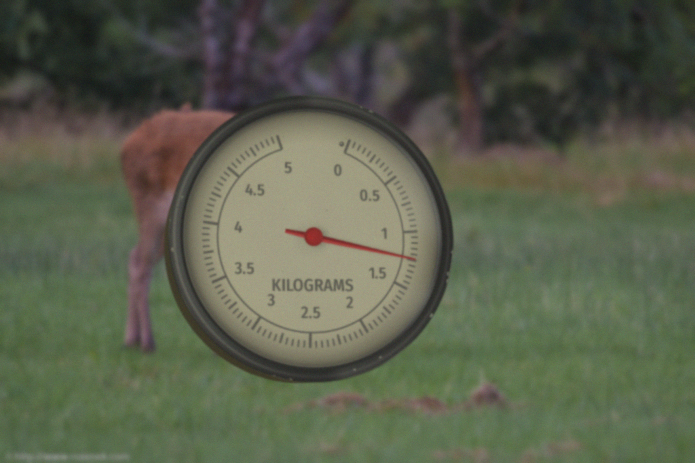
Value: 1.25 kg
